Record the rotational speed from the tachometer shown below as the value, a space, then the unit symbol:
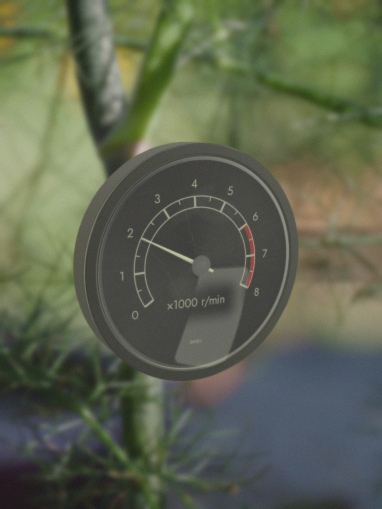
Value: 2000 rpm
